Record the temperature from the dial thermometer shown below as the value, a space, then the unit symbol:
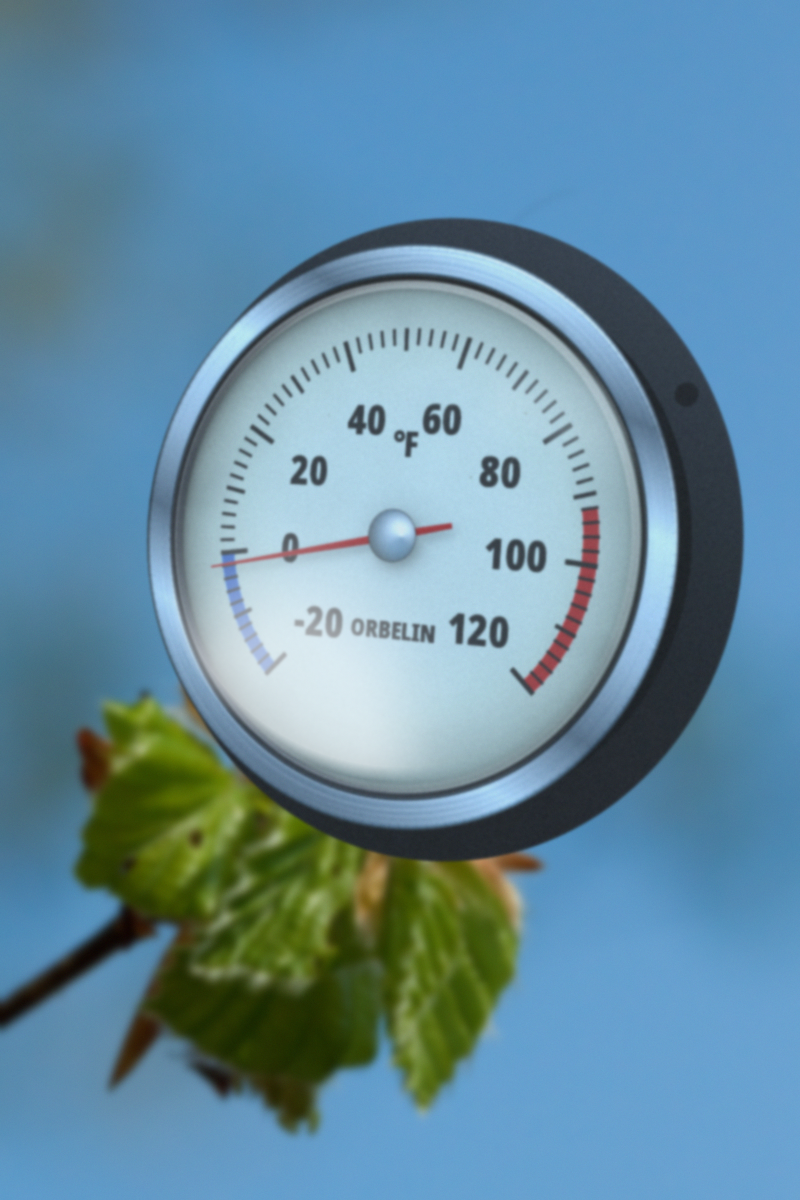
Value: -2 °F
